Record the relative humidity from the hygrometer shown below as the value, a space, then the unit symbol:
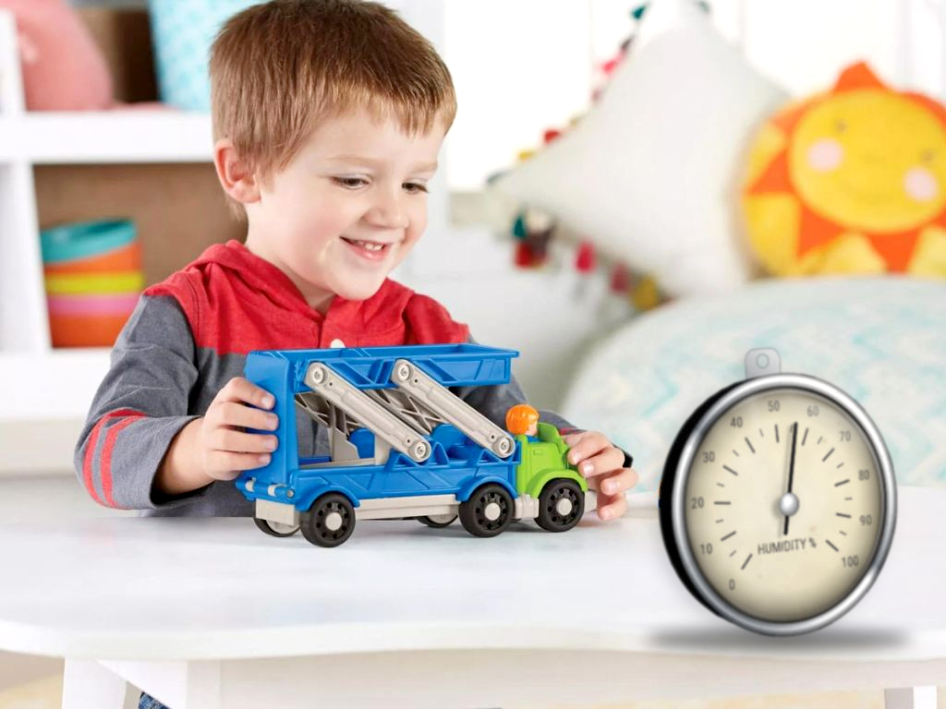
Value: 55 %
